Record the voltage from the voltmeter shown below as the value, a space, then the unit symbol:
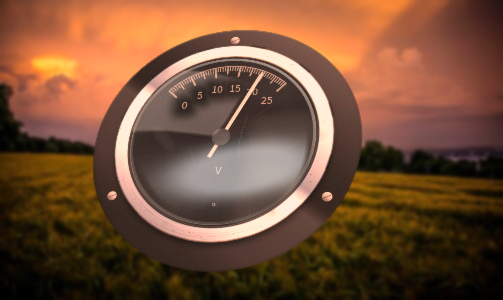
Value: 20 V
